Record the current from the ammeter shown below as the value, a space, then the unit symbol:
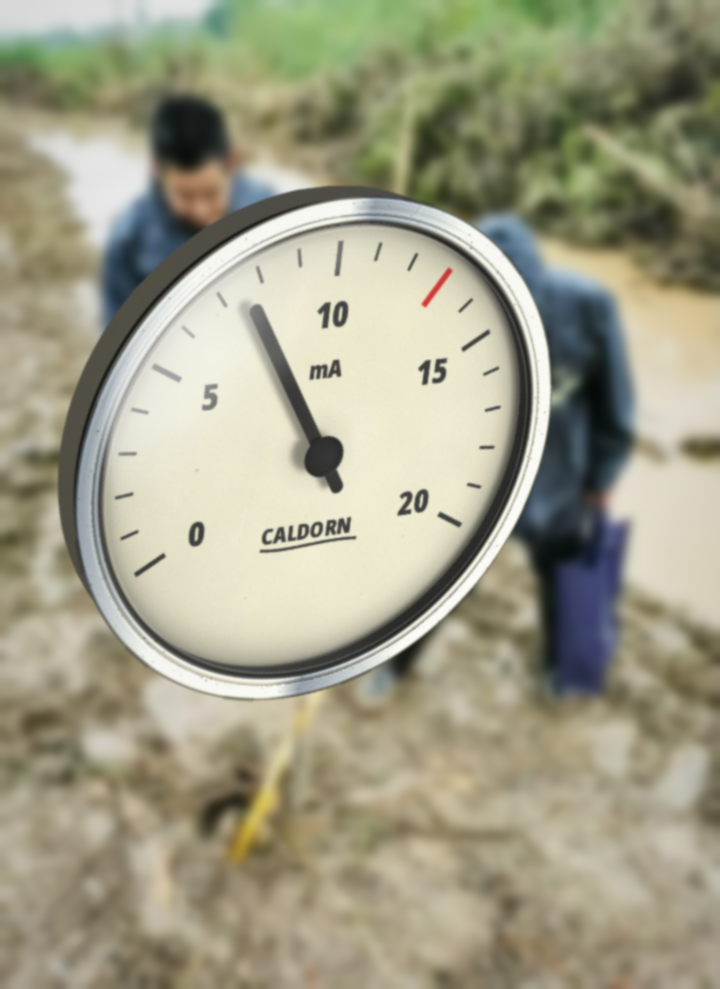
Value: 7.5 mA
